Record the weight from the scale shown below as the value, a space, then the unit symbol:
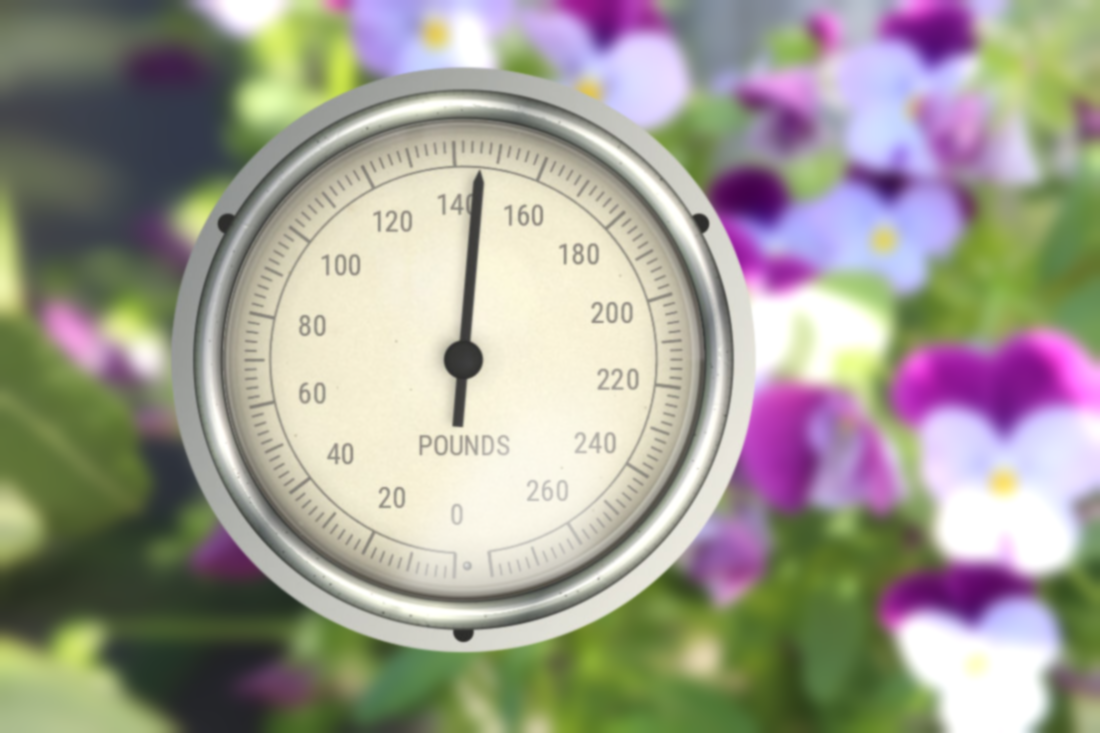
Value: 146 lb
